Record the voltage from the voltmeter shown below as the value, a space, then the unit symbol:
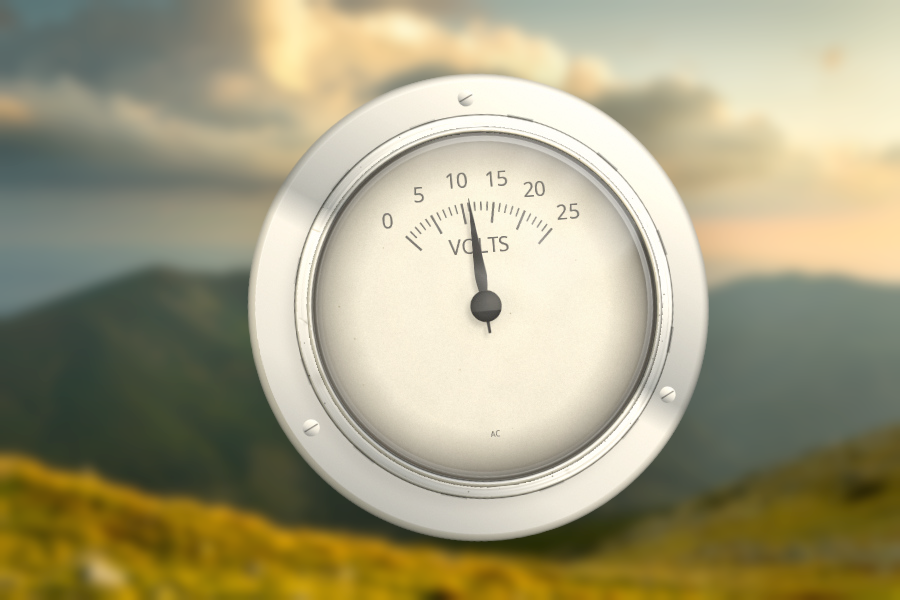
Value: 11 V
